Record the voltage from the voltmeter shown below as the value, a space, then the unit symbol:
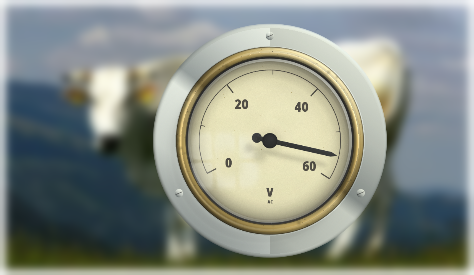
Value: 55 V
